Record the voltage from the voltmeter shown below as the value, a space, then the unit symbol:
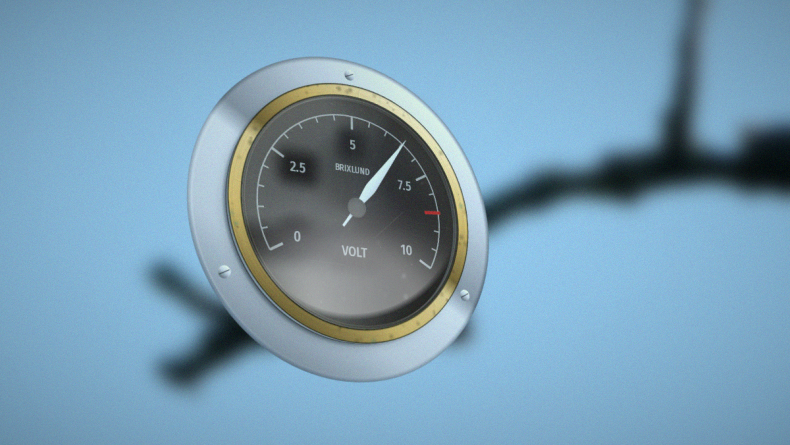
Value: 6.5 V
